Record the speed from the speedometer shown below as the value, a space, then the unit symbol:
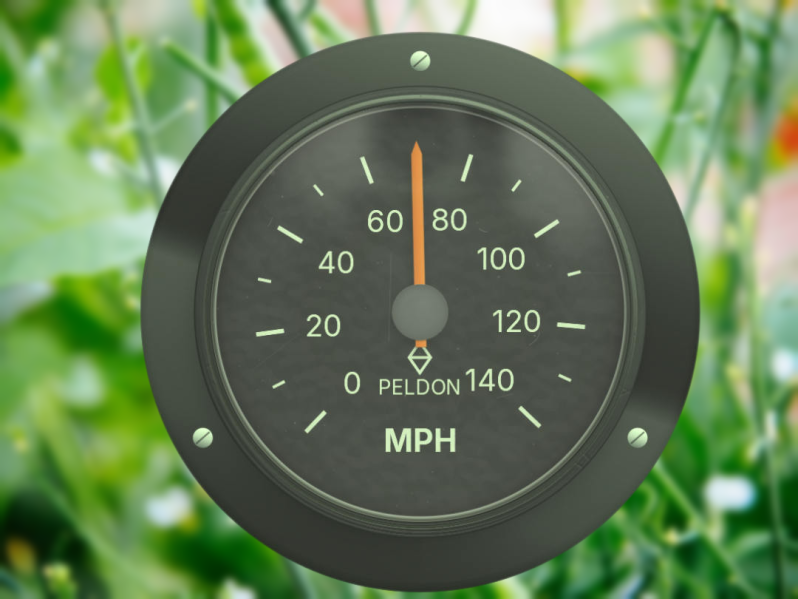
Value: 70 mph
